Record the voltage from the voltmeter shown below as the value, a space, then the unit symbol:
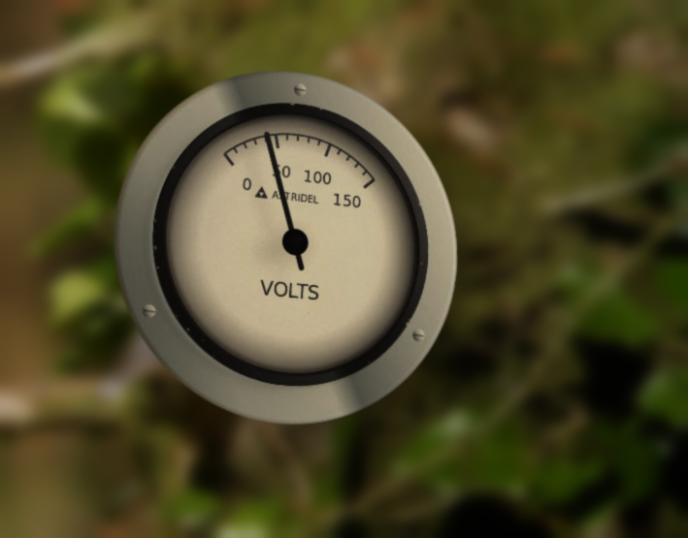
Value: 40 V
